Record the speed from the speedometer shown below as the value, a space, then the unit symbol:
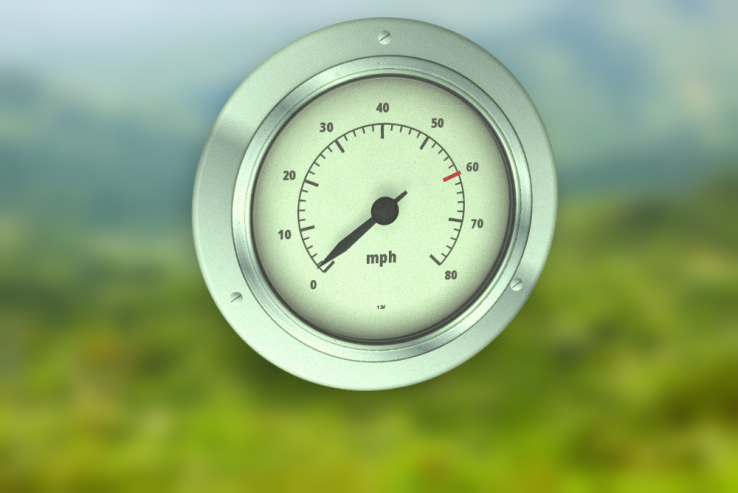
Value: 2 mph
